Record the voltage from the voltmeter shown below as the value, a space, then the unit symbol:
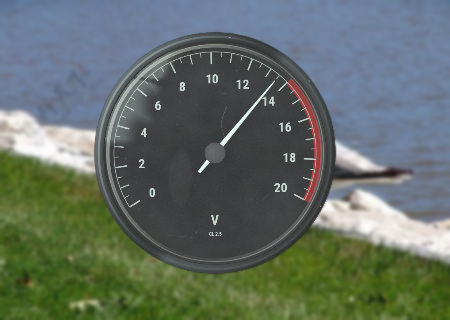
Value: 13.5 V
